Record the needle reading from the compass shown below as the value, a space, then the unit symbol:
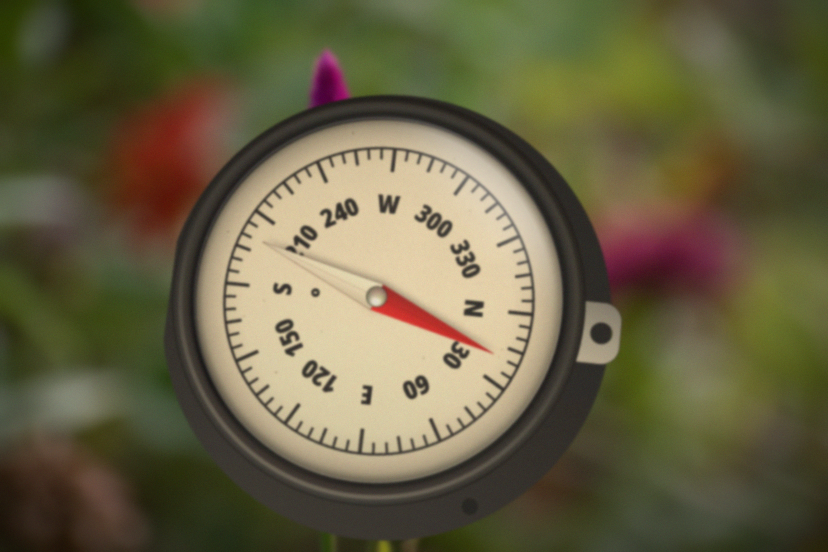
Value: 20 °
